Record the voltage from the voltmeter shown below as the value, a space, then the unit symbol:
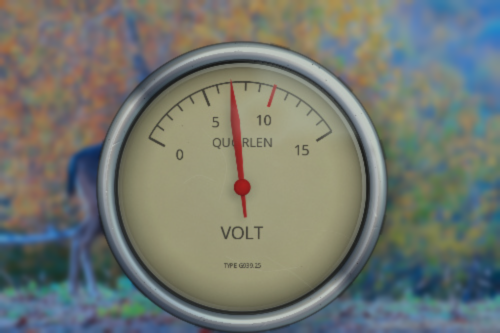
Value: 7 V
